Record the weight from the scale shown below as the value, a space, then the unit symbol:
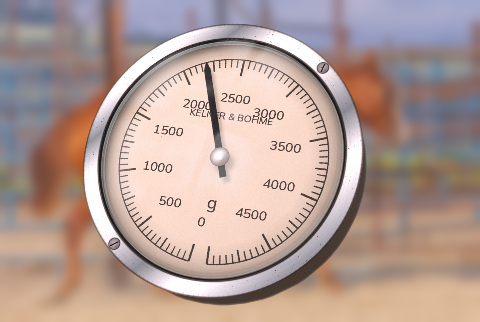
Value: 2200 g
